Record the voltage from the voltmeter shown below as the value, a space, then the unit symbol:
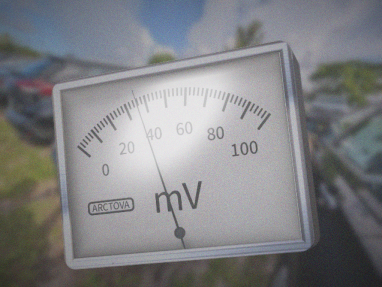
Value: 36 mV
